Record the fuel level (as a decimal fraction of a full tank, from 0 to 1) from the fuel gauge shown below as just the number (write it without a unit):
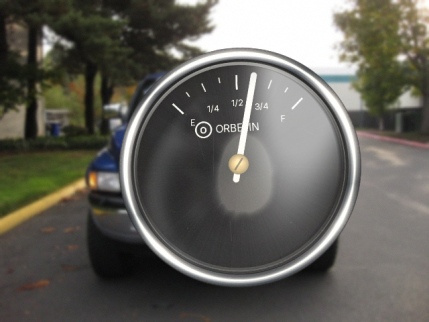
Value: 0.625
